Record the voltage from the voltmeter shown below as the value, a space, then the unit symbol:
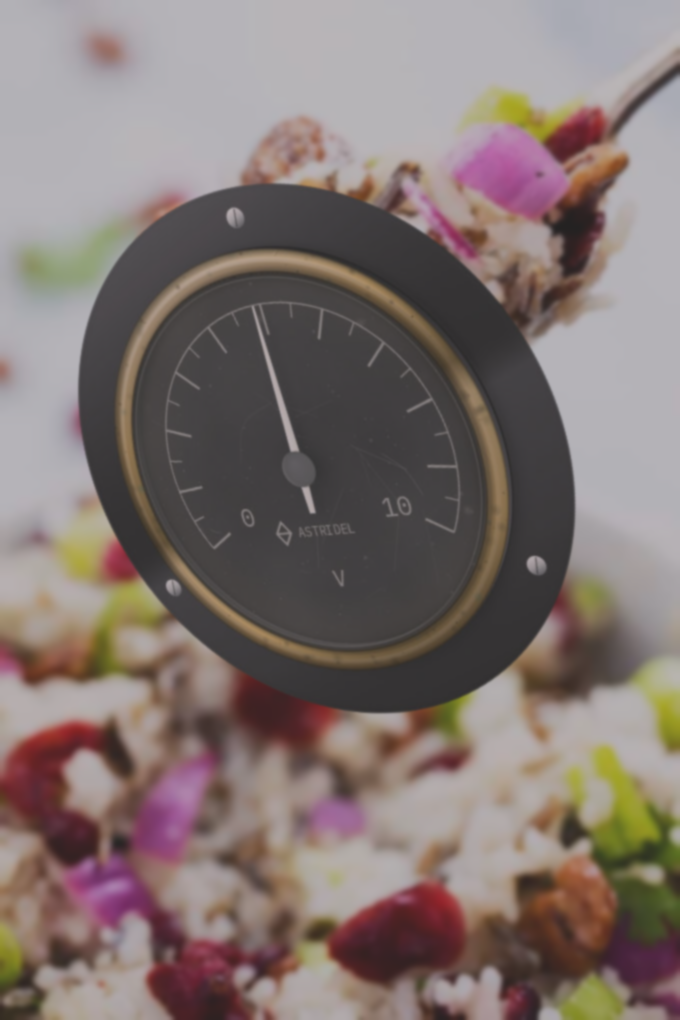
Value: 5 V
